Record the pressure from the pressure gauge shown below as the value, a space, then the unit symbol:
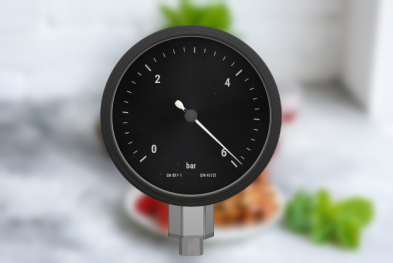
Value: 5.9 bar
